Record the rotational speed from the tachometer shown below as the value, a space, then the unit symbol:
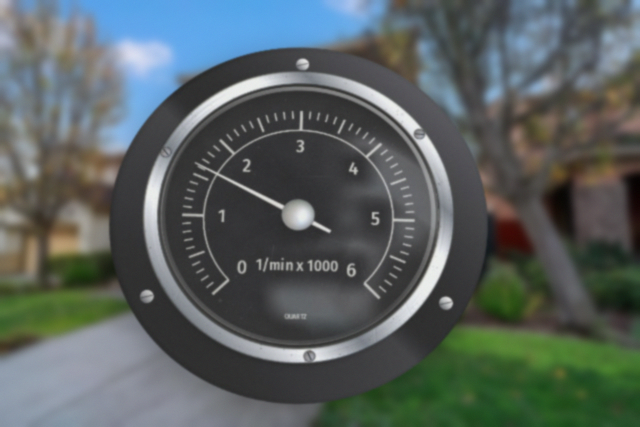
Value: 1600 rpm
